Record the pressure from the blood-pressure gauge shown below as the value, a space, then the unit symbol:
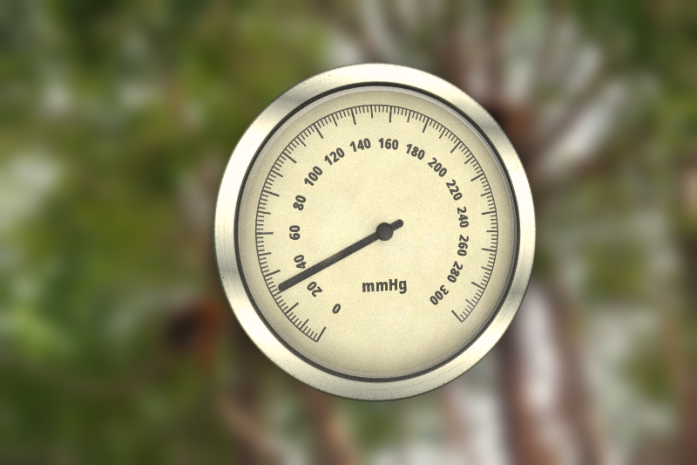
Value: 32 mmHg
